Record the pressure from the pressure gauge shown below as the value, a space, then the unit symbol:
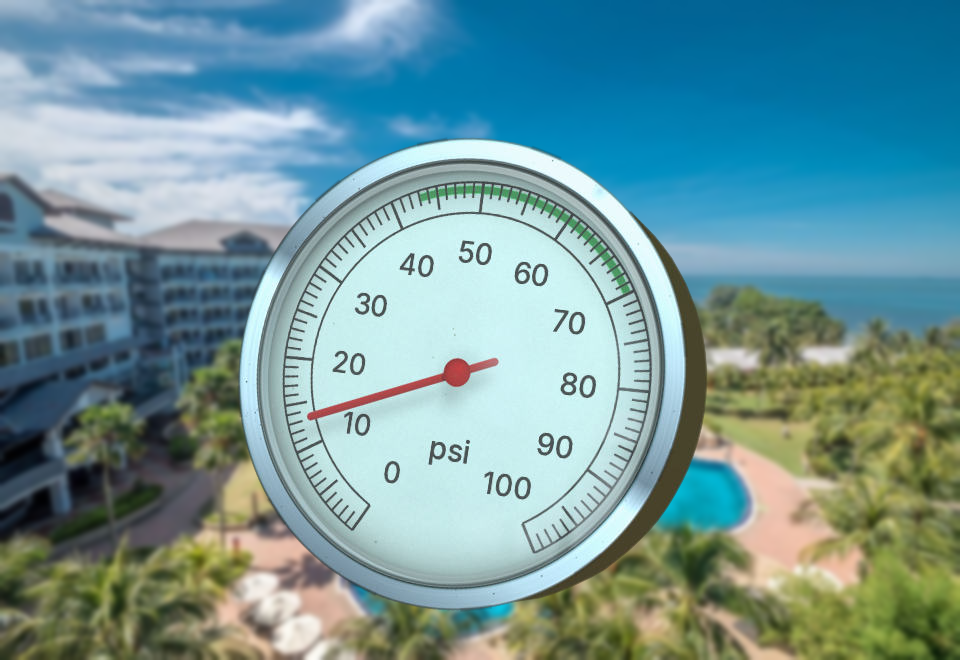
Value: 13 psi
